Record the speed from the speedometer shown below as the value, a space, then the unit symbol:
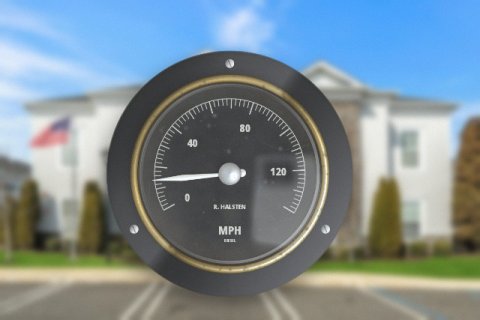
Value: 14 mph
